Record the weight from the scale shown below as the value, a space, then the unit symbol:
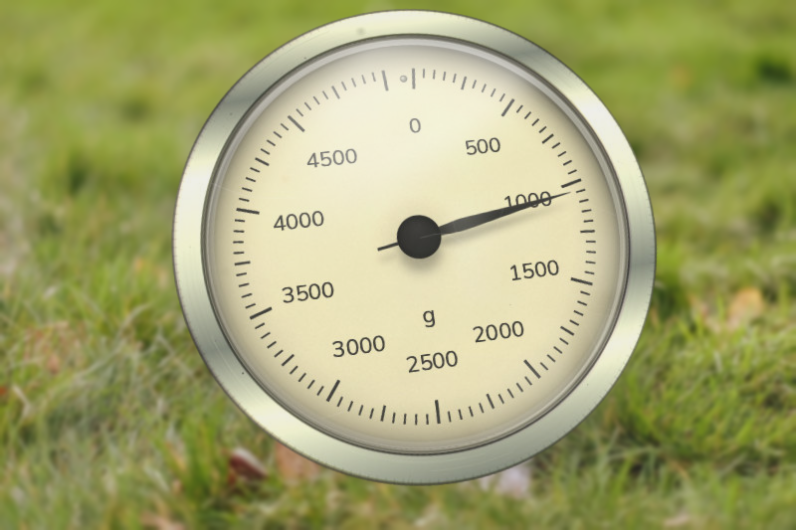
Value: 1050 g
